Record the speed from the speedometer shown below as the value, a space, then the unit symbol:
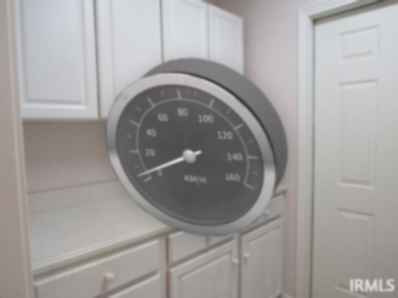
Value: 5 km/h
